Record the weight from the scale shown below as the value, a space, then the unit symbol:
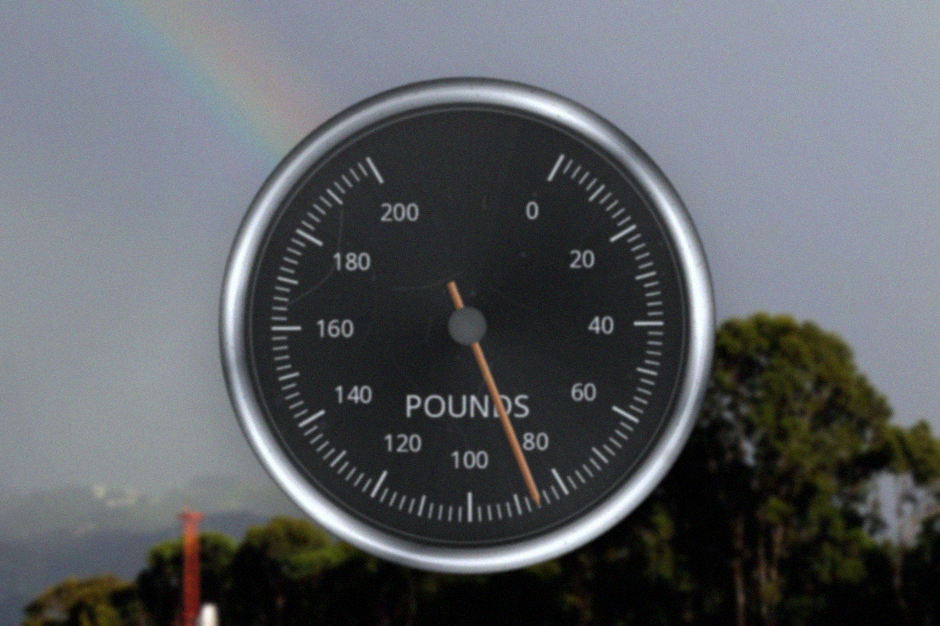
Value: 86 lb
